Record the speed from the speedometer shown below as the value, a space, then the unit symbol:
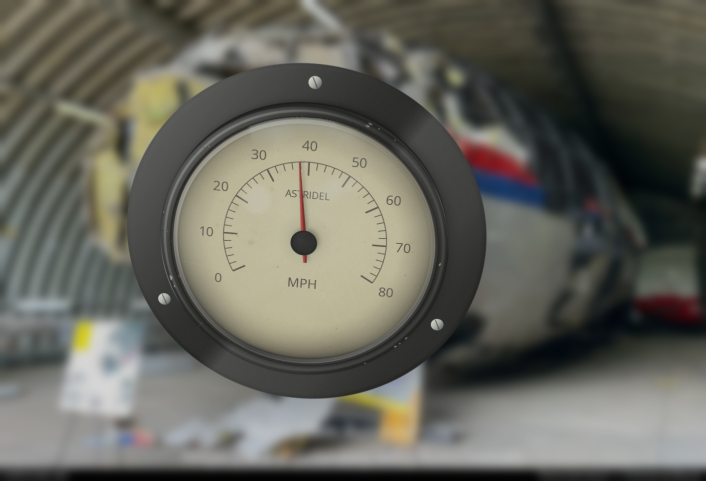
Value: 38 mph
